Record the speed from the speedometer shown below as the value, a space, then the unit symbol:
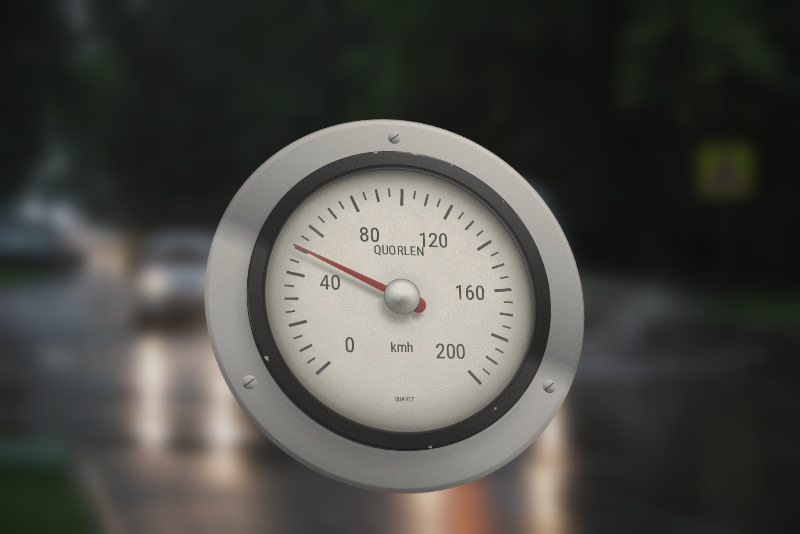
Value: 50 km/h
